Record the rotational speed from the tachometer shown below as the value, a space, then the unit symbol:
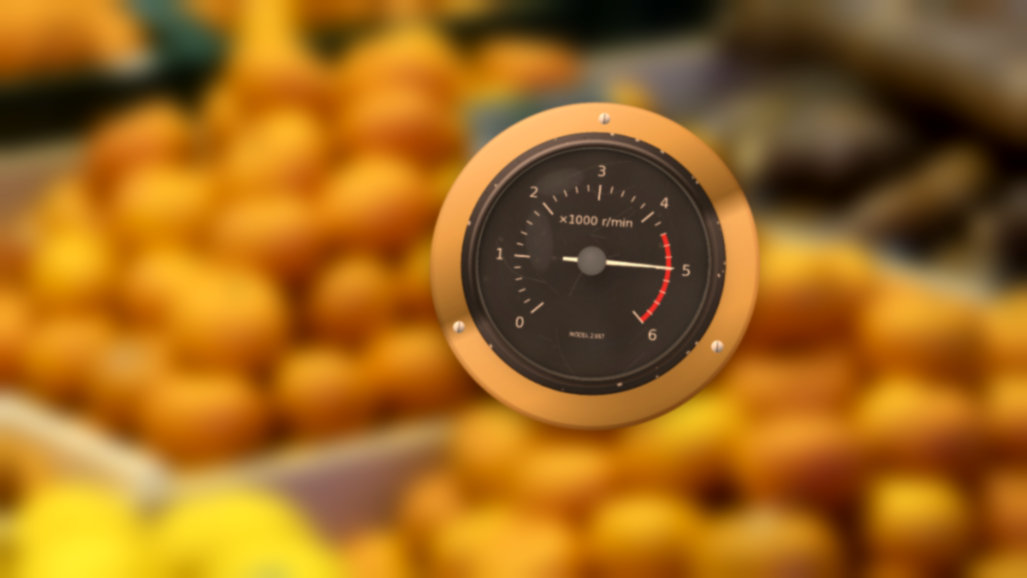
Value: 5000 rpm
